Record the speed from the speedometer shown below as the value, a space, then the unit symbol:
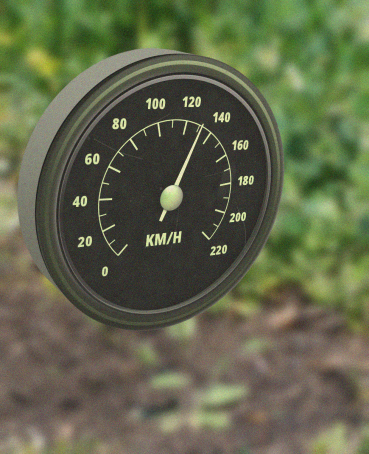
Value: 130 km/h
